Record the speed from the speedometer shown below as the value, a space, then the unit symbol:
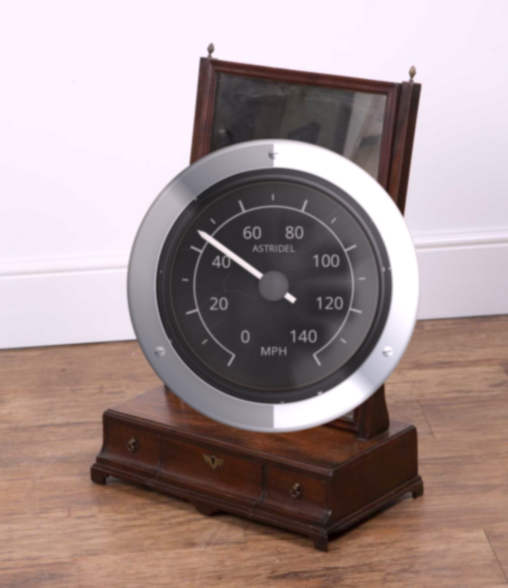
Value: 45 mph
